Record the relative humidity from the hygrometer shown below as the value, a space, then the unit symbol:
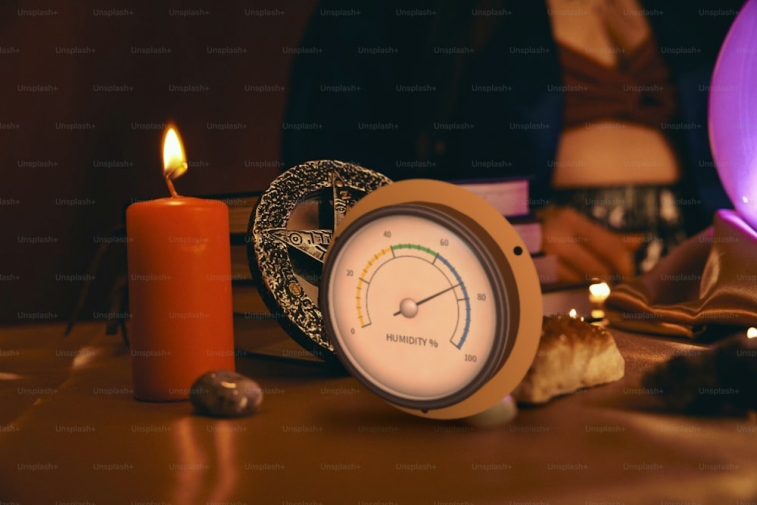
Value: 74 %
